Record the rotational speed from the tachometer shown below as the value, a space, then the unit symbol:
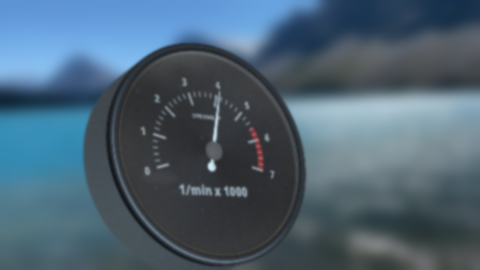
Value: 4000 rpm
